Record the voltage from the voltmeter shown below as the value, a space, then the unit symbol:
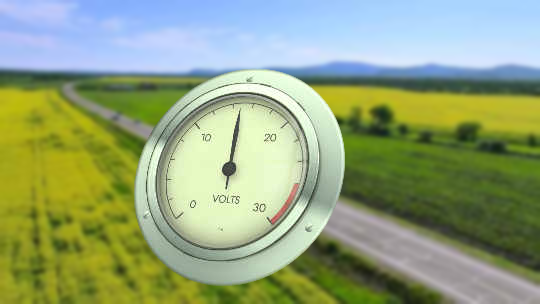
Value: 15 V
